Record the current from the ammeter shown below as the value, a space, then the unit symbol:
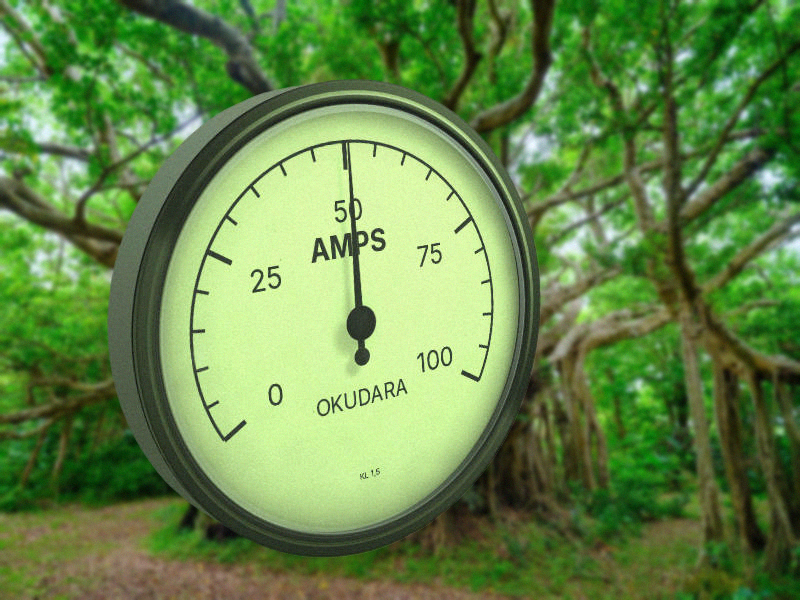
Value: 50 A
